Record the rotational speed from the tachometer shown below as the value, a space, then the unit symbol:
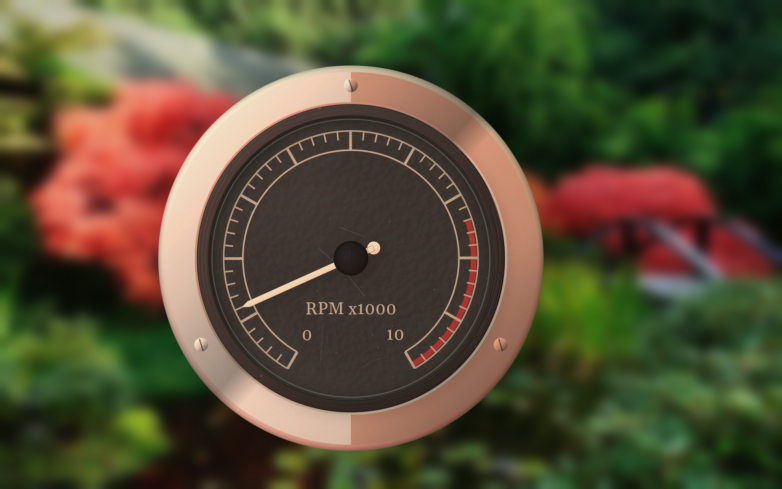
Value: 1200 rpm
